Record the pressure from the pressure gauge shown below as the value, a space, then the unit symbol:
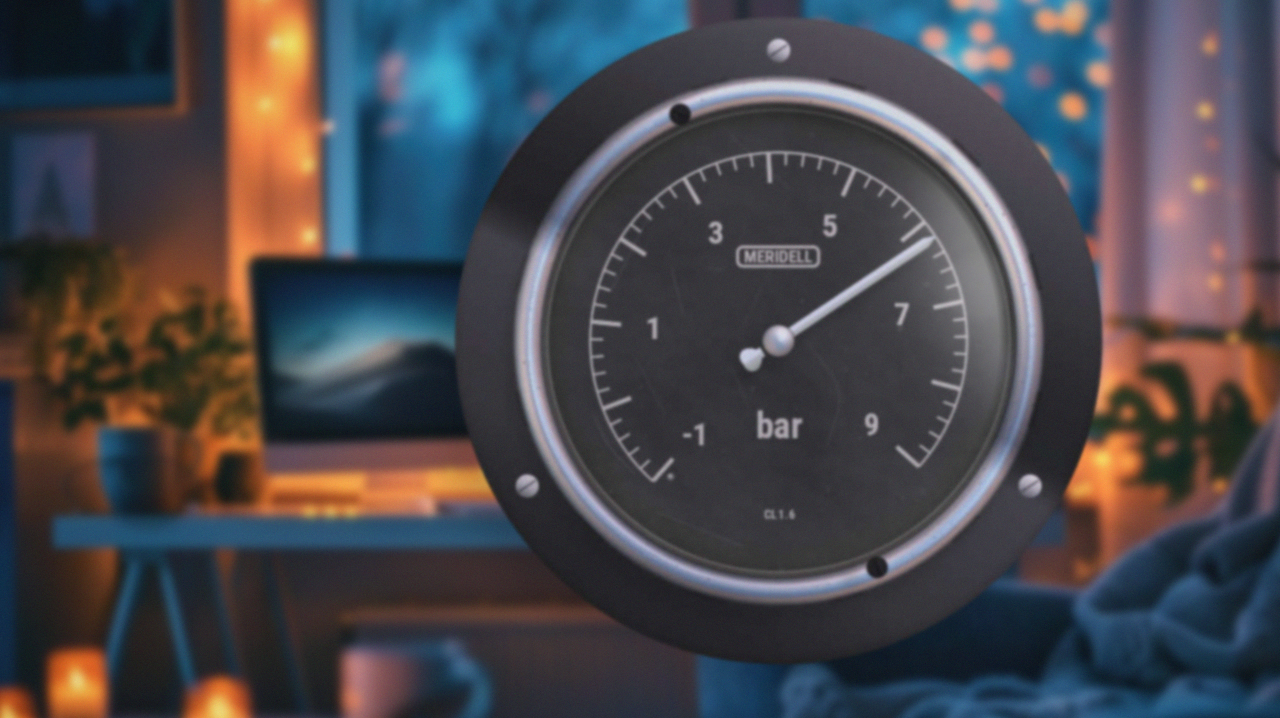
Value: 6.2 bar
